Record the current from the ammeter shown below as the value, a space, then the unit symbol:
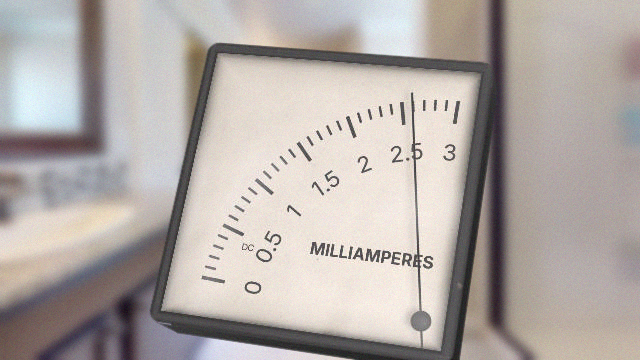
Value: 2.6 mA
